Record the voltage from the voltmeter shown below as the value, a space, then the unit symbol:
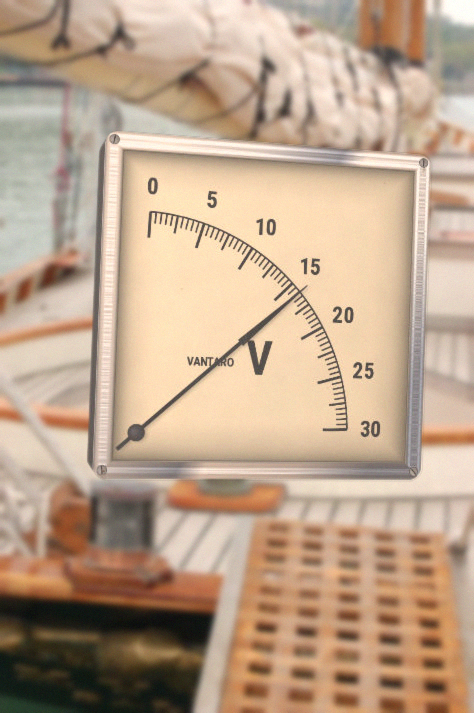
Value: 16 V
